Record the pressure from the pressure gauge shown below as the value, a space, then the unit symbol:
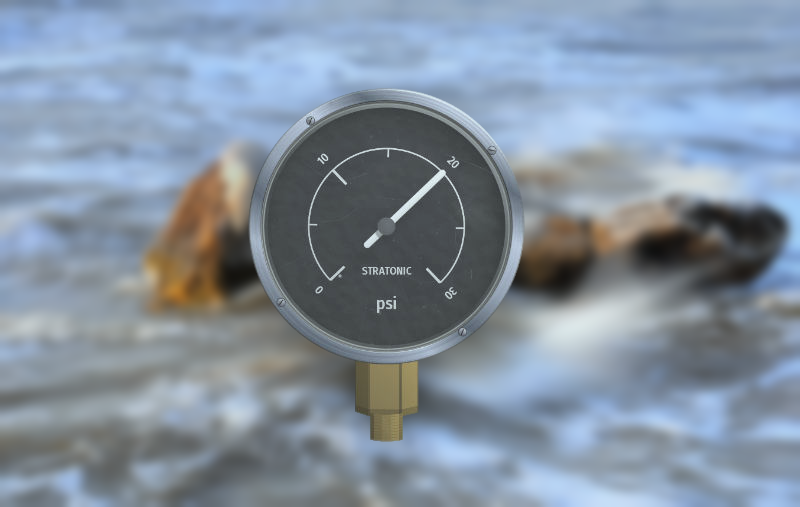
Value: 20 psi
